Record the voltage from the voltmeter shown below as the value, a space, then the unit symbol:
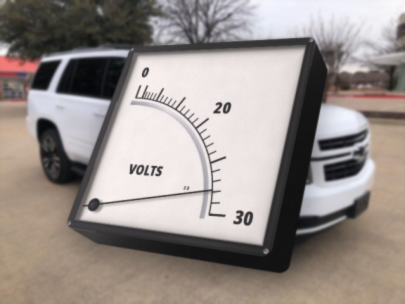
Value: 28 V
